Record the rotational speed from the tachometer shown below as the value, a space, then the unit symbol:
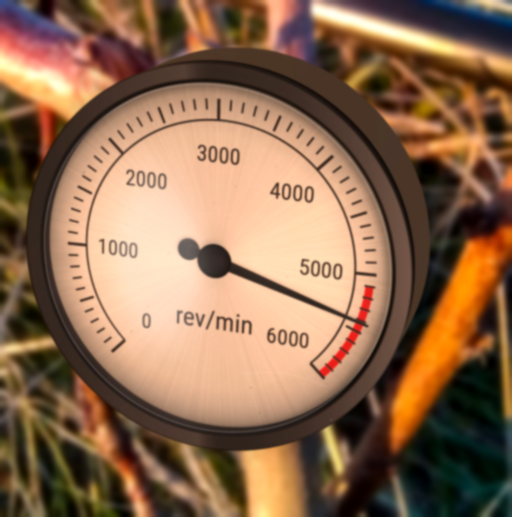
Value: 5400 rpm
